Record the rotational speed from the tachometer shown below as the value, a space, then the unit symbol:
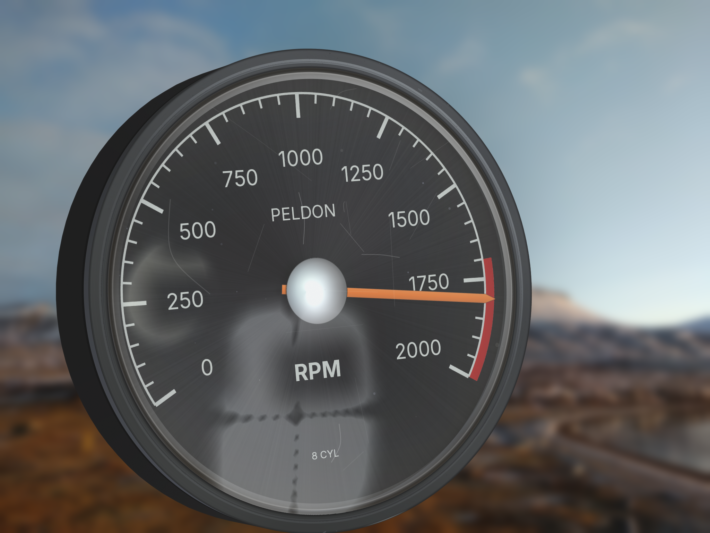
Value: 1800 rpm
